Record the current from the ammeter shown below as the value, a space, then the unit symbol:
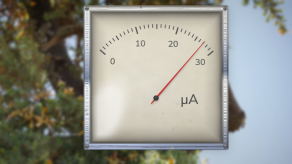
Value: 27 µA
